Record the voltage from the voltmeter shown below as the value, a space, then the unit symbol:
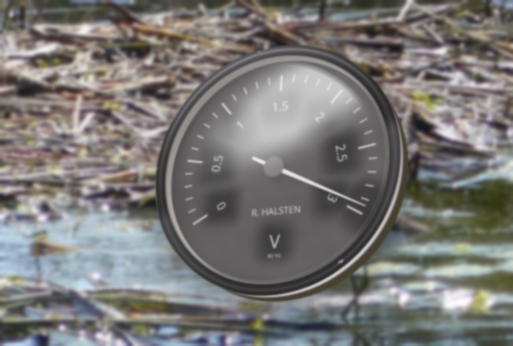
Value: 2.95 V
